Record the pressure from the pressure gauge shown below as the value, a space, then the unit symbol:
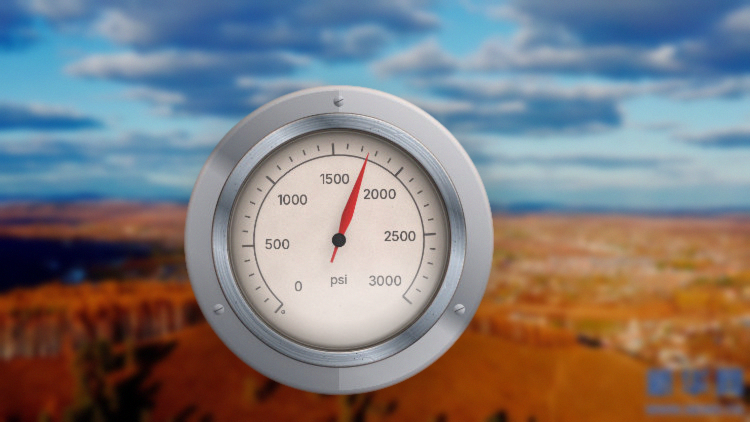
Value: 1750 psi
